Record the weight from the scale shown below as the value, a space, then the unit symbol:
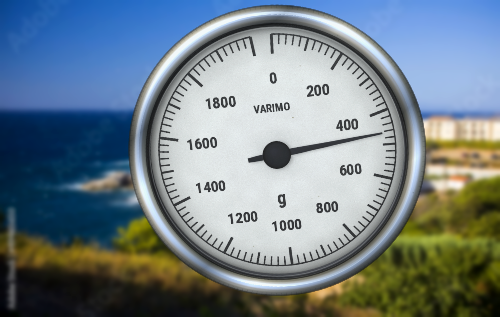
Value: 460 g
